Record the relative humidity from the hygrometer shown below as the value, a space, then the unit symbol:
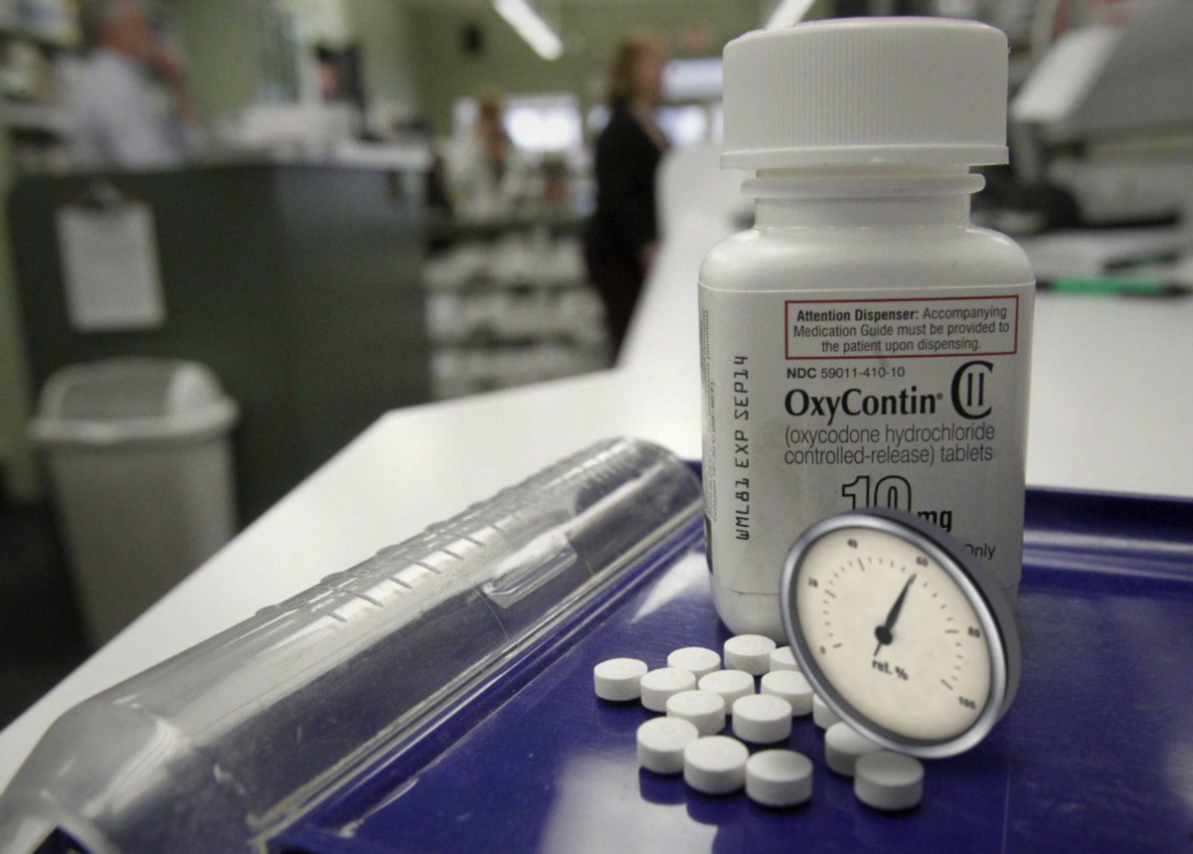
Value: 60 %
